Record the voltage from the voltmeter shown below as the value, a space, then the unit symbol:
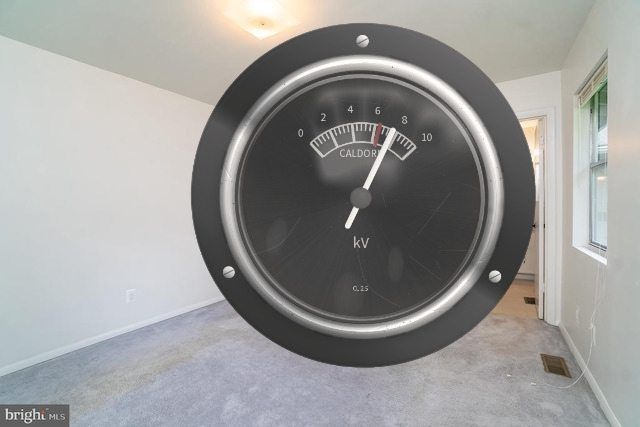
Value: 7.6 kV
